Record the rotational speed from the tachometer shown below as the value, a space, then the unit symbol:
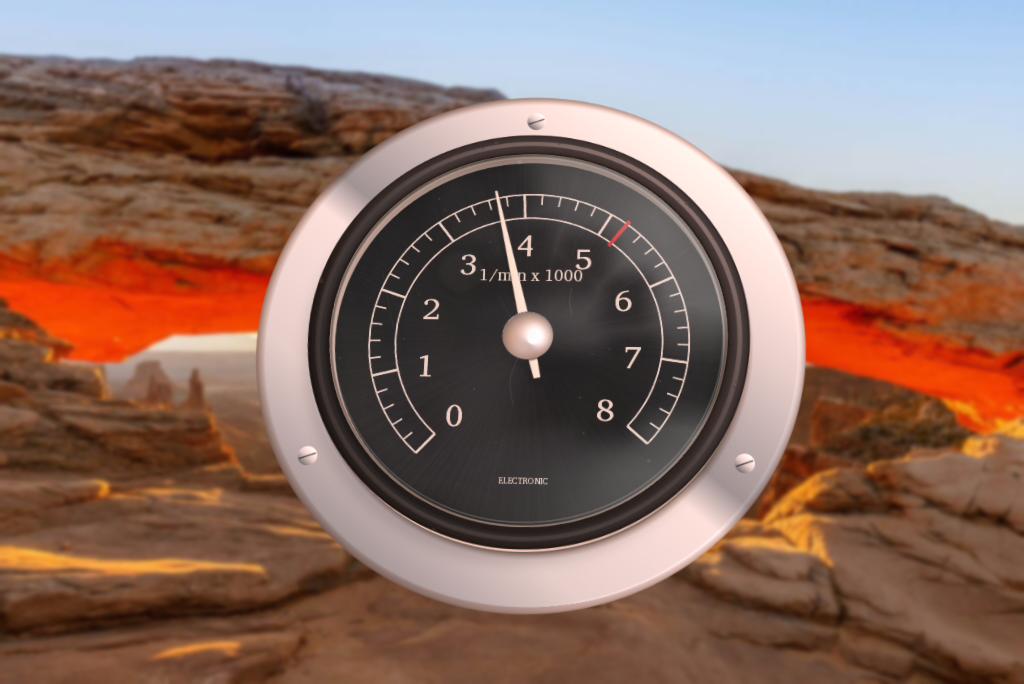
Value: 3700 rpm
